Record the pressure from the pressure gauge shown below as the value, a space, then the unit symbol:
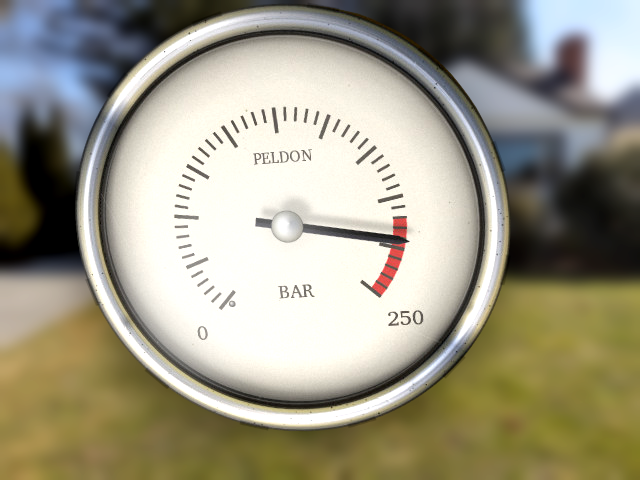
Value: 220 bar
